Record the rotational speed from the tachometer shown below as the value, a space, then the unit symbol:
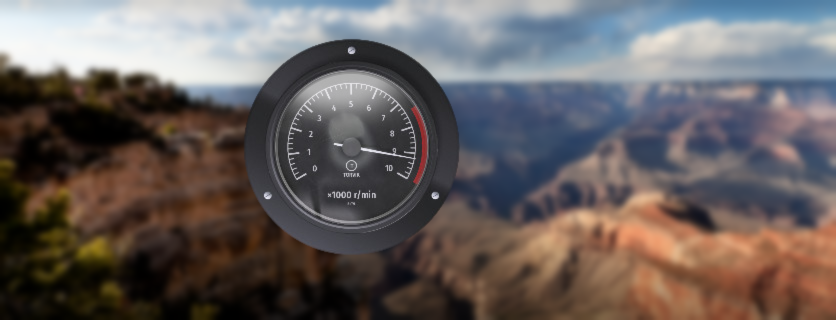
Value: 9200 rpm
